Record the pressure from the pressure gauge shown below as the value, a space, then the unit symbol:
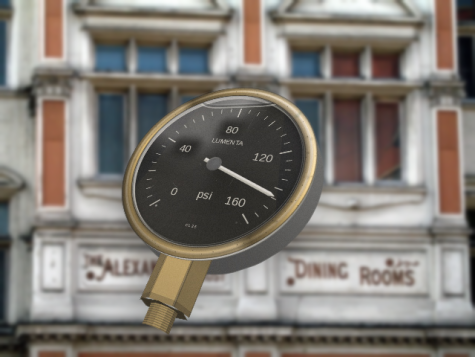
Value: 145 psi
